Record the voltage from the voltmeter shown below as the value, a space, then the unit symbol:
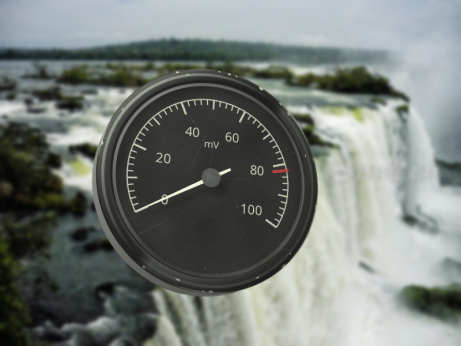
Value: 0 mV
